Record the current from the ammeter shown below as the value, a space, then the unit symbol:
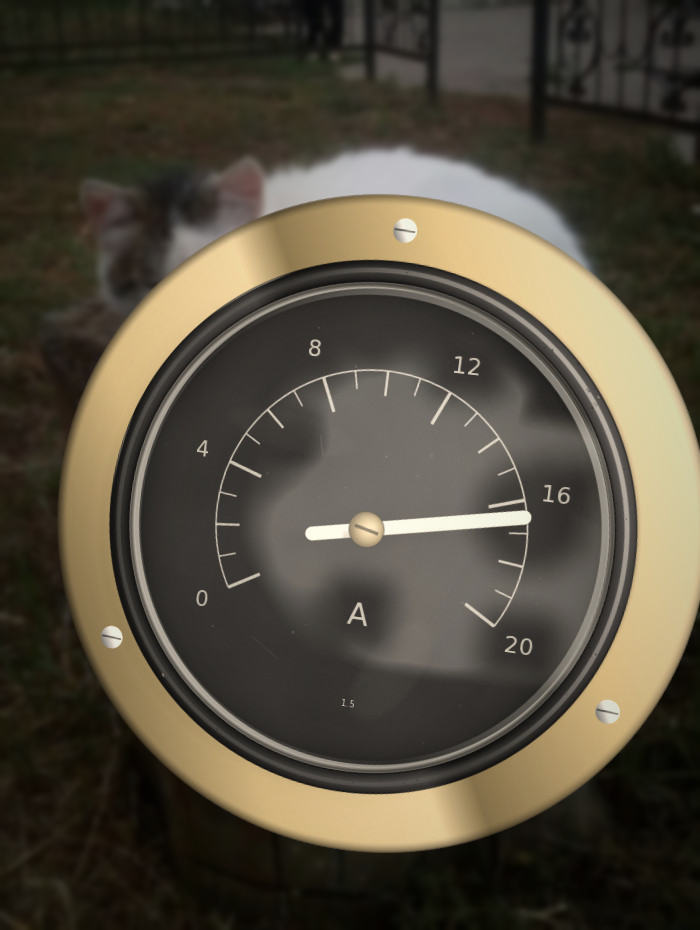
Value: 16.5 A
